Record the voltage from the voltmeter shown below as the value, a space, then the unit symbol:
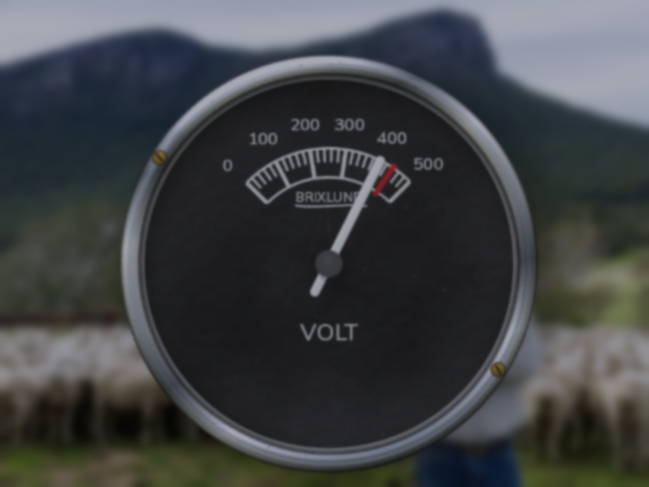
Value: 400 V
